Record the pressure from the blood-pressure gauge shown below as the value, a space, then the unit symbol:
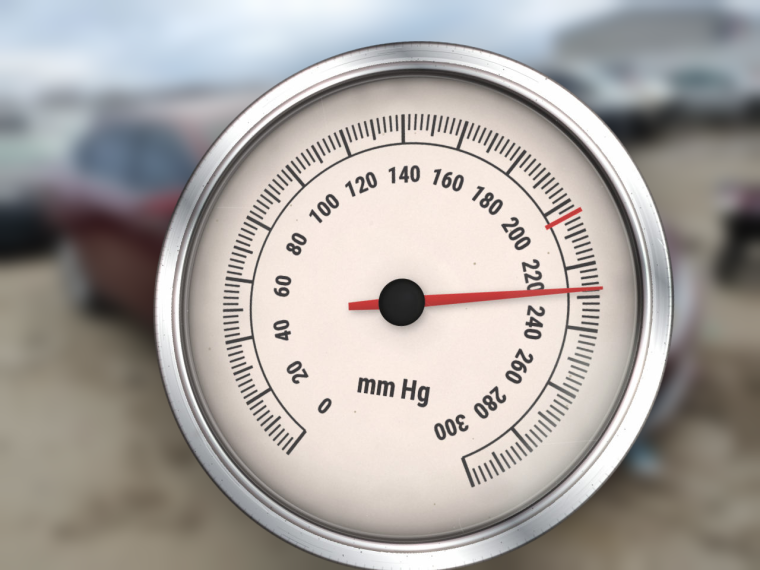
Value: 228 mmHg
